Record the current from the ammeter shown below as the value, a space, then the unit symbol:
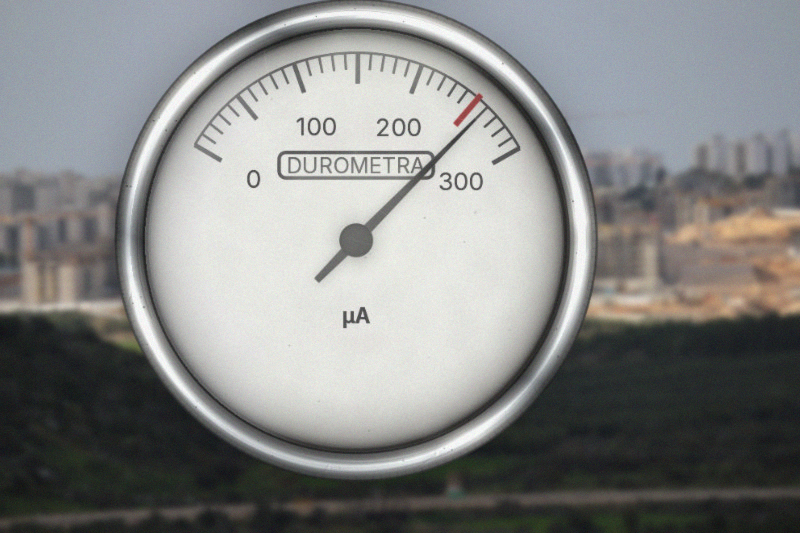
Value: 260 µA
